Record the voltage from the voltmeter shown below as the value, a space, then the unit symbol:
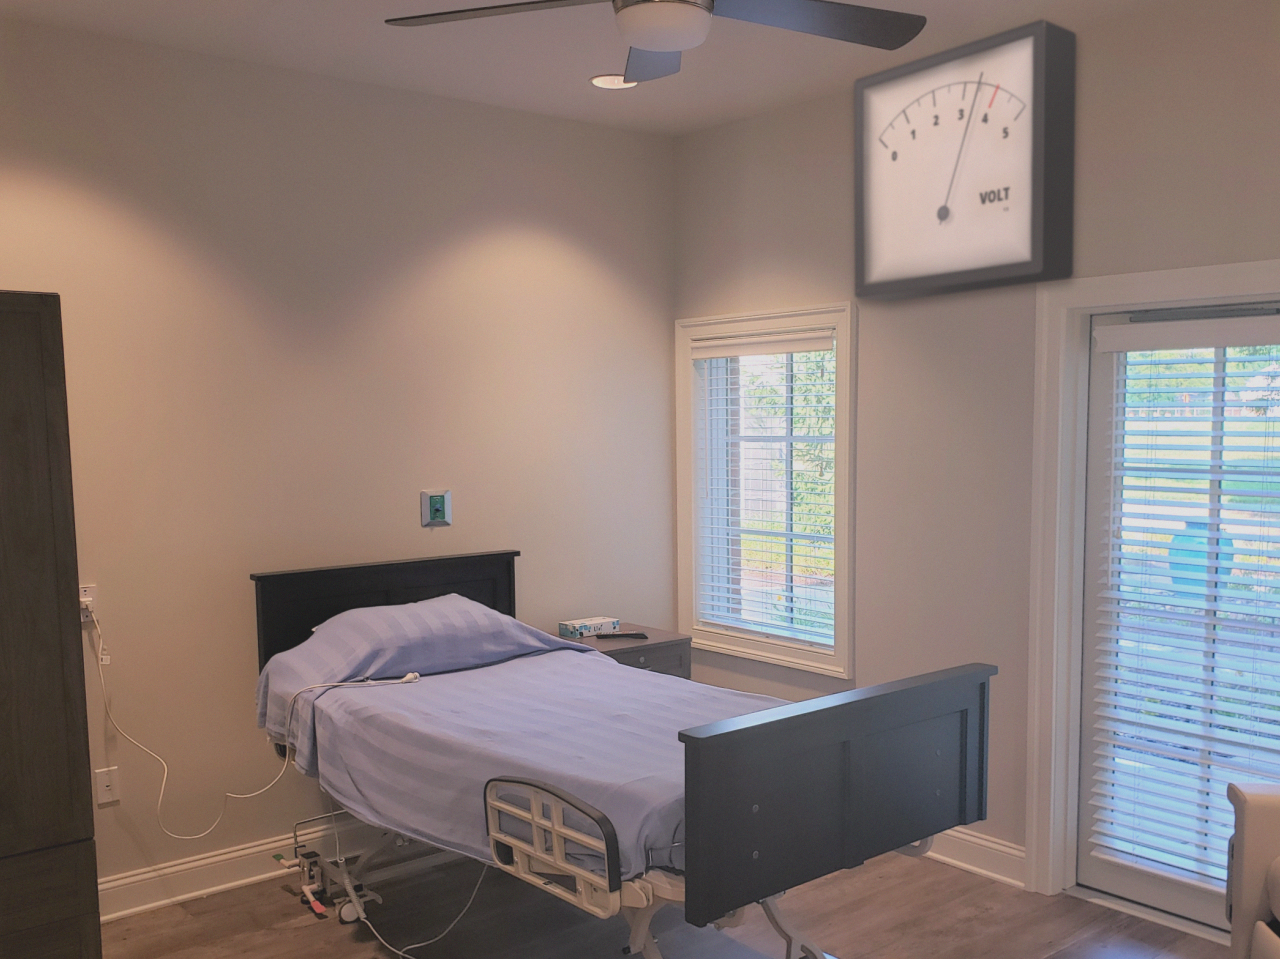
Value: 3.5 V
